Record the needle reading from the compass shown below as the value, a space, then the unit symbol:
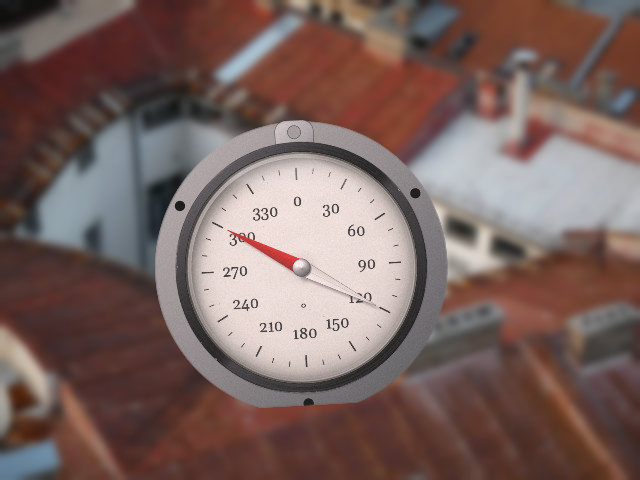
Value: 300 °
